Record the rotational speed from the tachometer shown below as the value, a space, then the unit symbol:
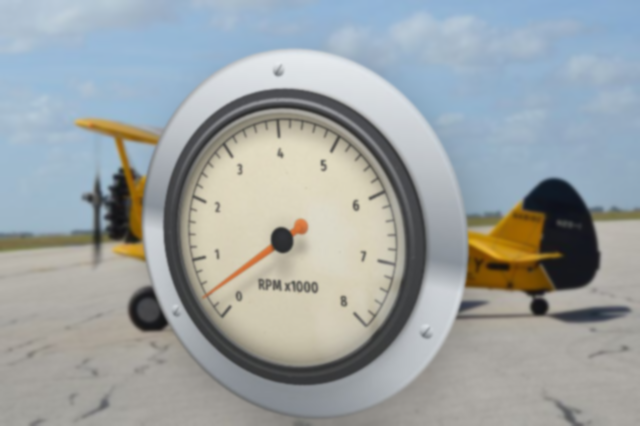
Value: 400 rpm
